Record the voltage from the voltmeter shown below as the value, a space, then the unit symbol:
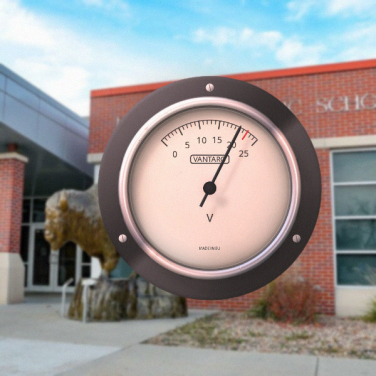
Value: 20 V
